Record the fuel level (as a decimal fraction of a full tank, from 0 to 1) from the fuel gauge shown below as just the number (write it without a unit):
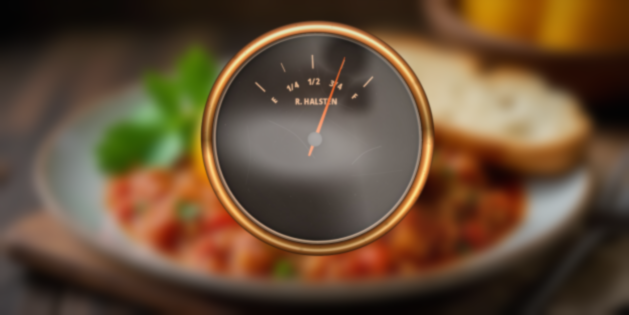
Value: 0.75
